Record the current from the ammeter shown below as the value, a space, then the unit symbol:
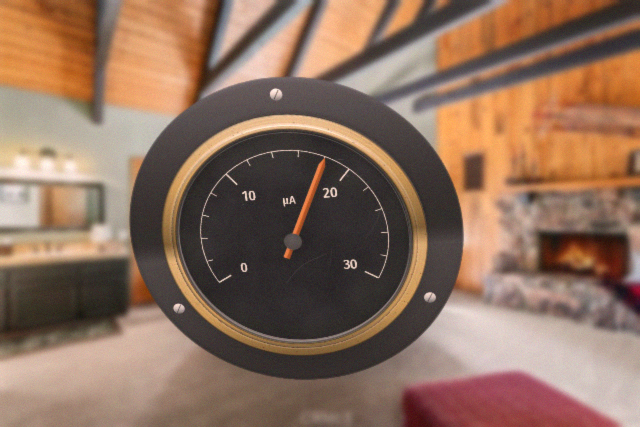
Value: 18 µA
